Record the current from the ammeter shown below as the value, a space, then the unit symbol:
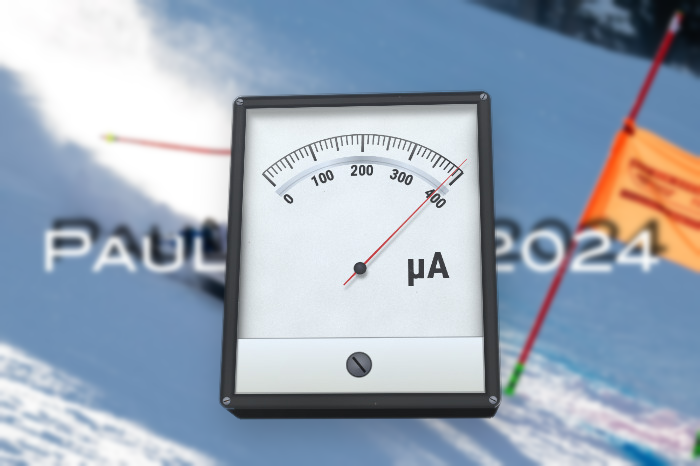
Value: 390 µA
